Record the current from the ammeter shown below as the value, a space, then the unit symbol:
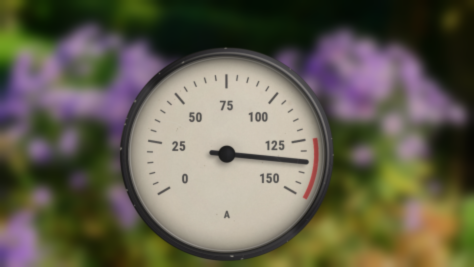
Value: 135 A
